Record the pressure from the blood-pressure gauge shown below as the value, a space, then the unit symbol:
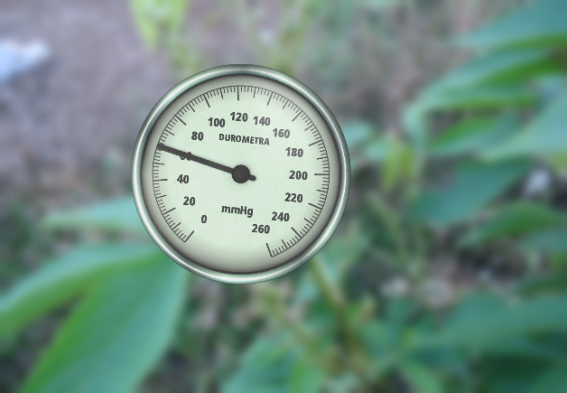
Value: 60 mmHg
